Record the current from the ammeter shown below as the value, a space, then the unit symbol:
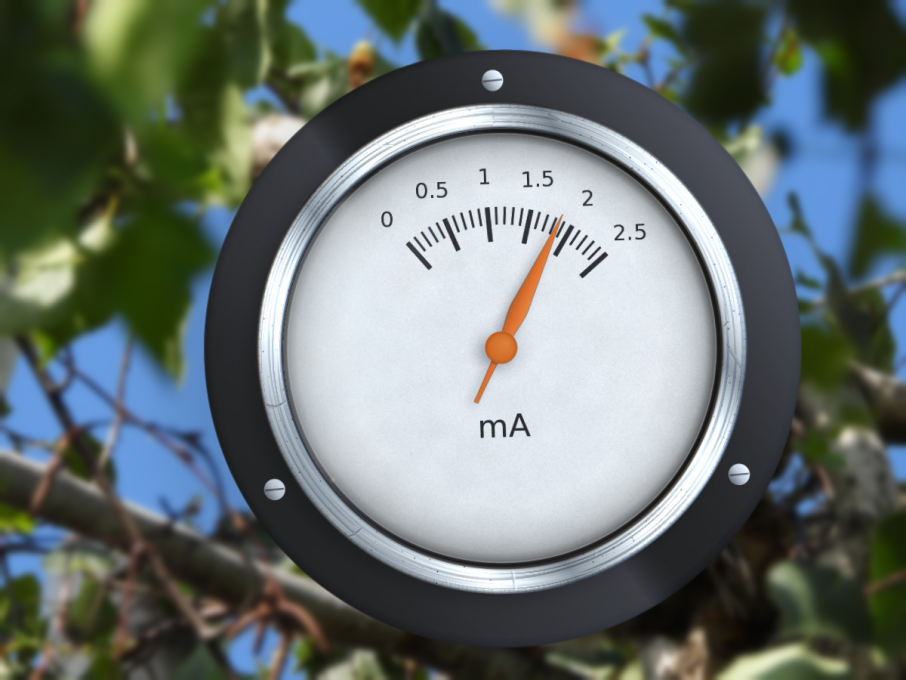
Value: 1.85 mA
